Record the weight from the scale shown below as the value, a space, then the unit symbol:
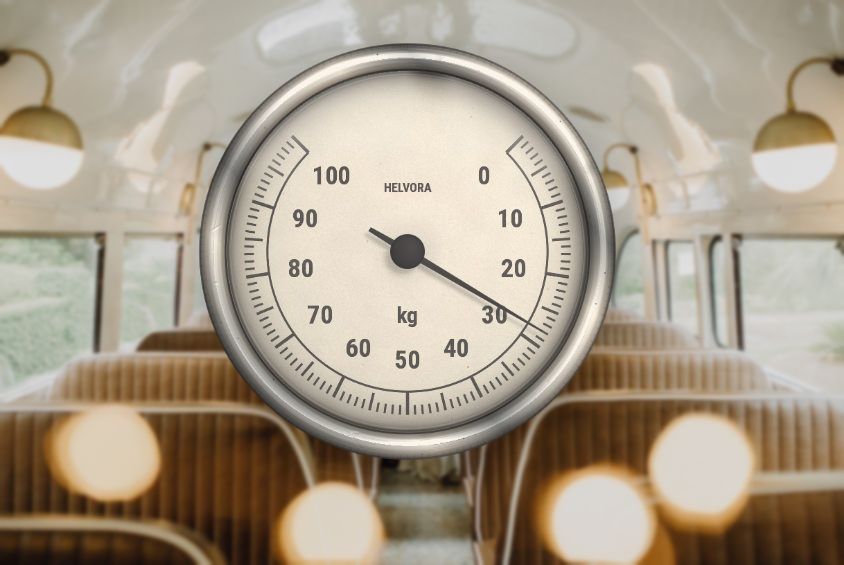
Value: 28 kg
